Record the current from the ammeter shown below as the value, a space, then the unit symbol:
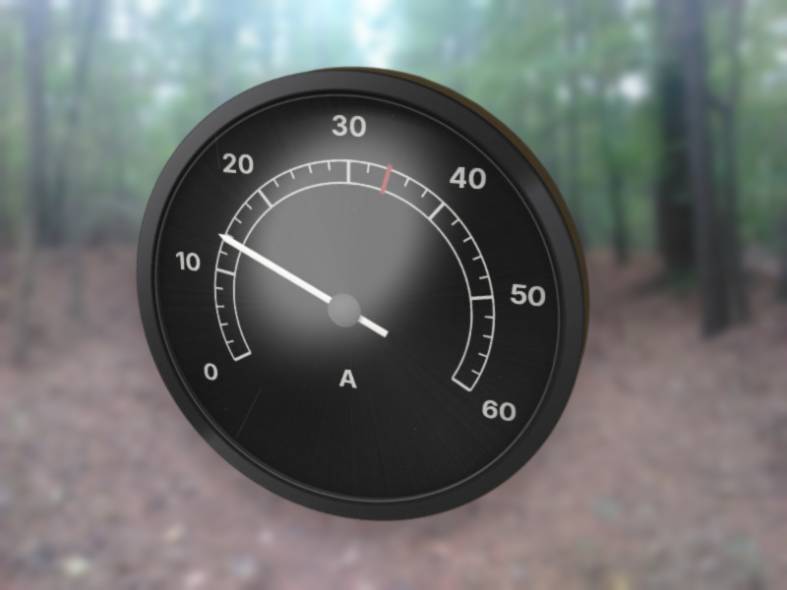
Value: 14 A
